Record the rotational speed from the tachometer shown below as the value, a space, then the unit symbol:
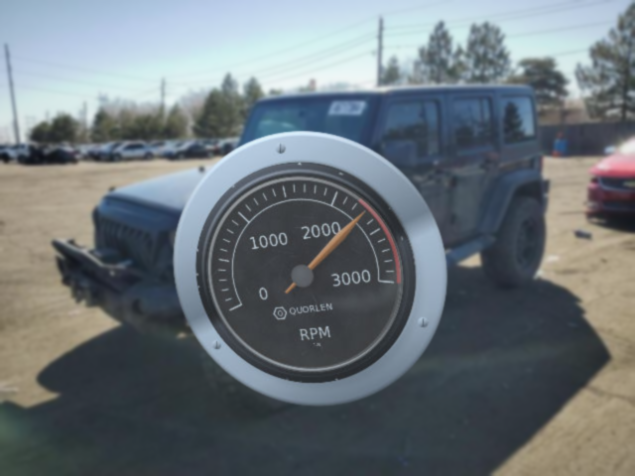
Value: 2300 rpm
